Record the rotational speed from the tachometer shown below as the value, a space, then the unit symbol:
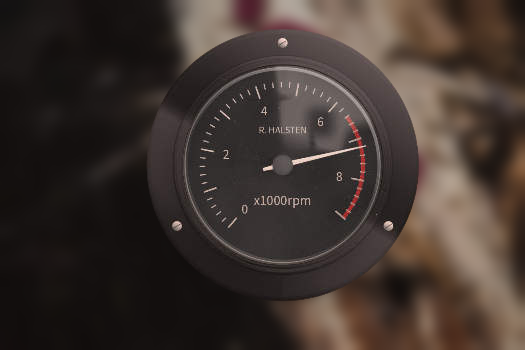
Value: 7200 rpm
